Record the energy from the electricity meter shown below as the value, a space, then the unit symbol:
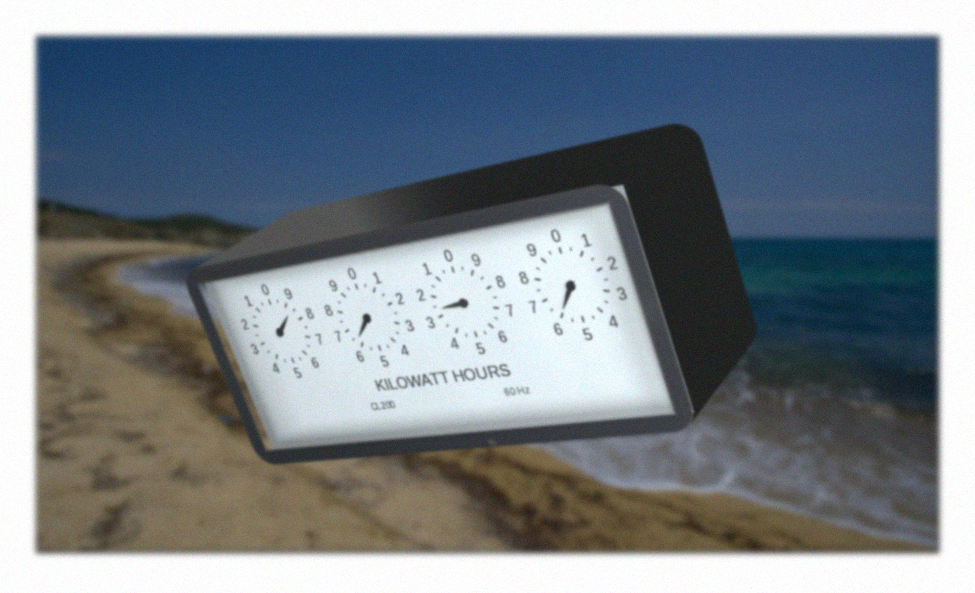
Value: 8626 kWh
